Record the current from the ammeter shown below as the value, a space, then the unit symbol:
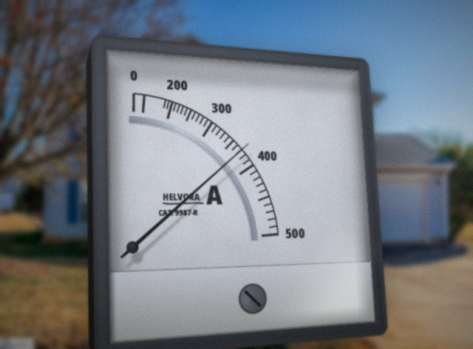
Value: 370 A
